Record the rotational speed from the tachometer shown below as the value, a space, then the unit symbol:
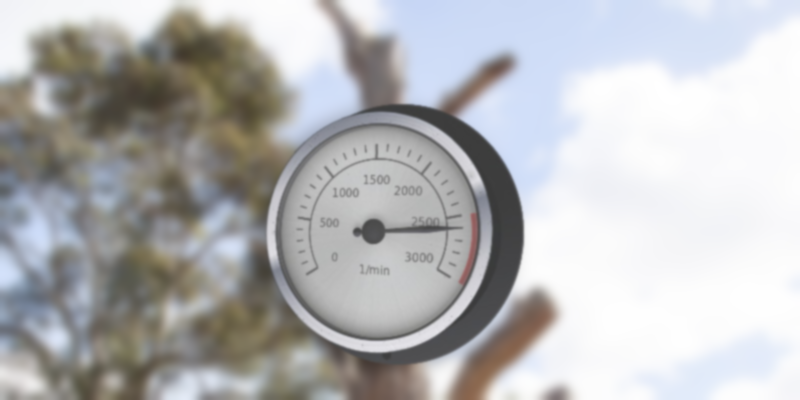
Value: 2600 rpm
